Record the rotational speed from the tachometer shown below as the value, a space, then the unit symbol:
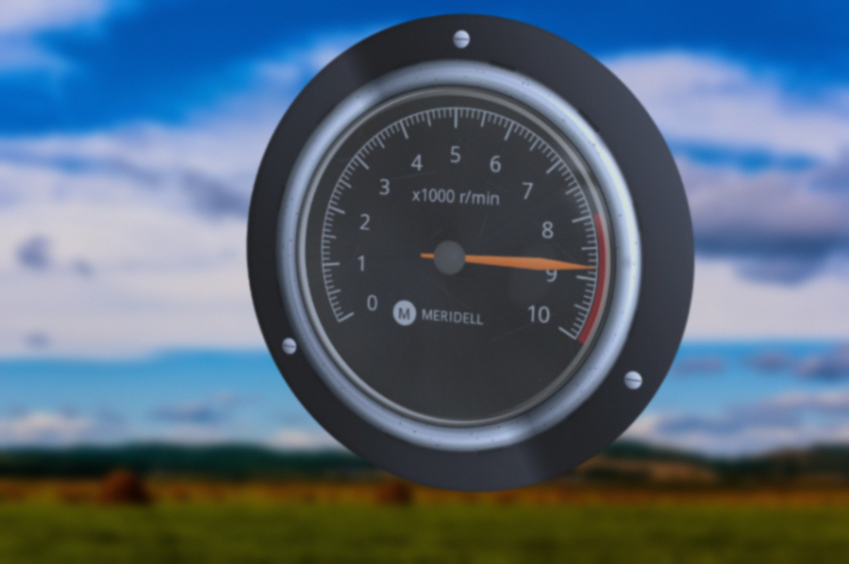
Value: 8800 rpm
